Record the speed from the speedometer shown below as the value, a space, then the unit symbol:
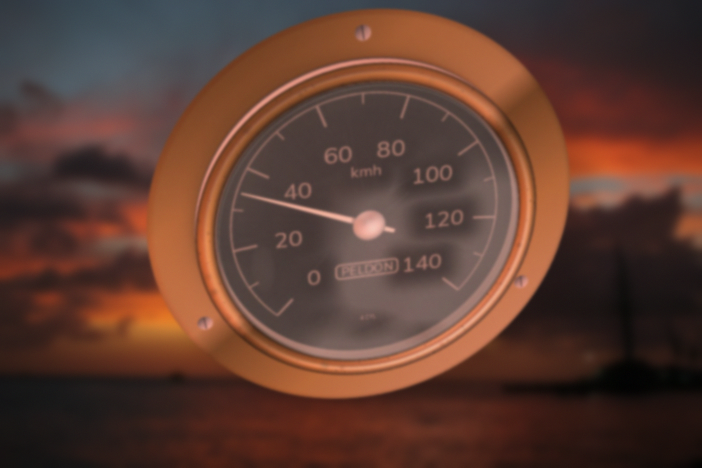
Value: 35 km/h
